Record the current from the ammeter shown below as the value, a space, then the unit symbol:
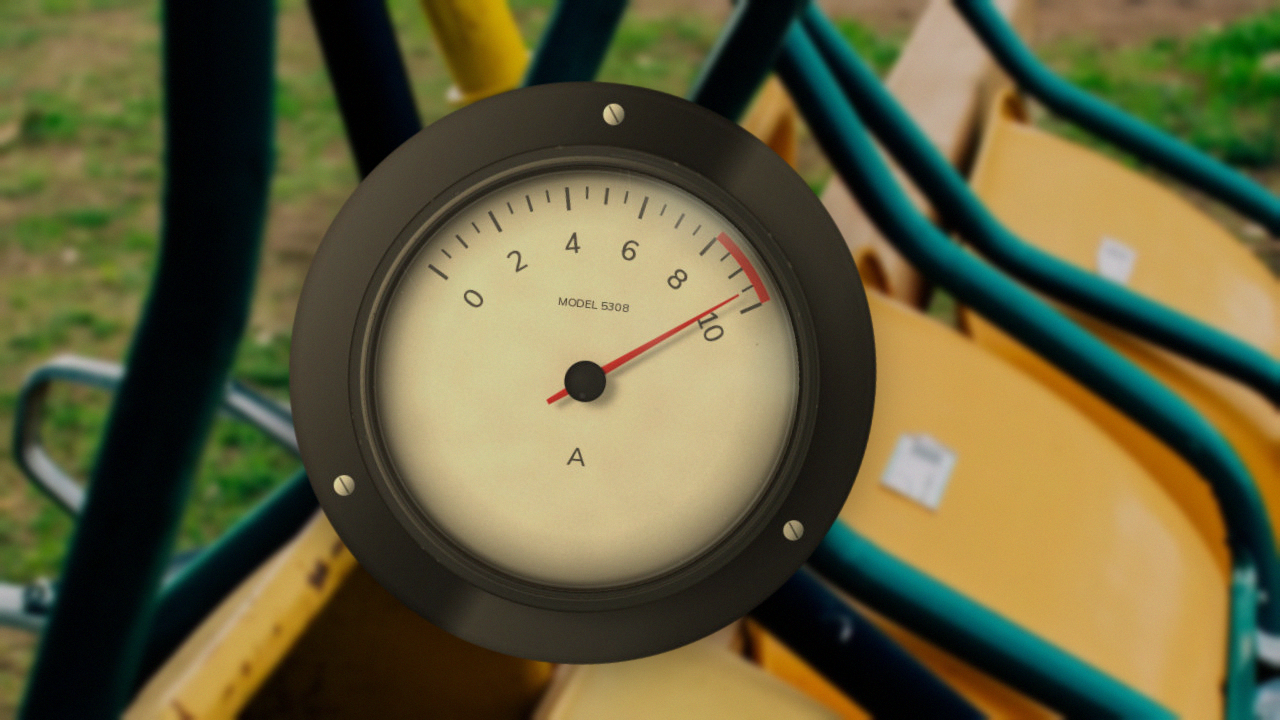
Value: 9.5 A
